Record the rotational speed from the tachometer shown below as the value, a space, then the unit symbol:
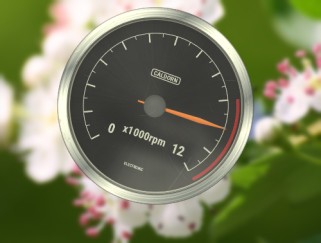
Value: 10000 rpm
